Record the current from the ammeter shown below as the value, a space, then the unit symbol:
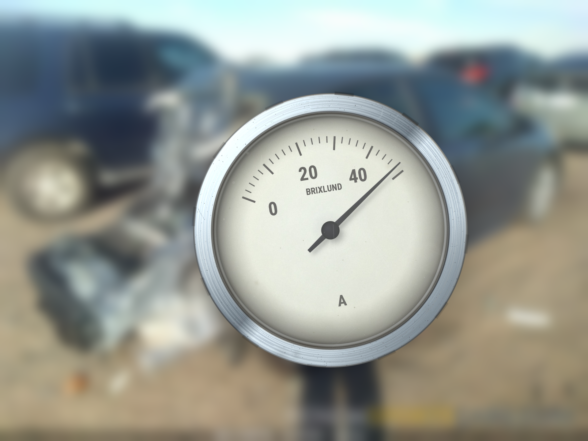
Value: 48 A
